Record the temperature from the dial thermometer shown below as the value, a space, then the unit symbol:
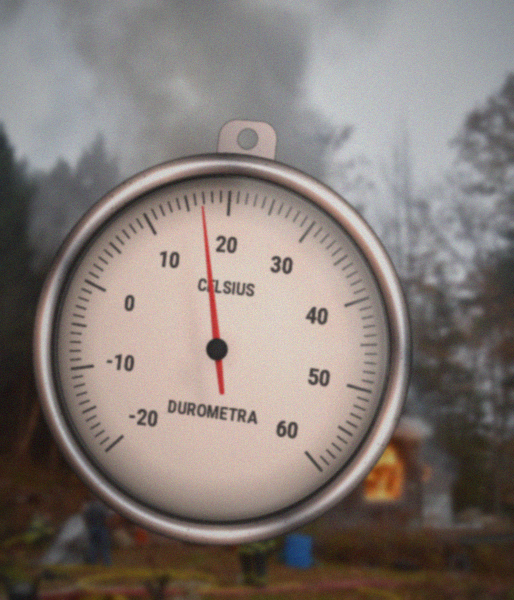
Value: 17 °C
